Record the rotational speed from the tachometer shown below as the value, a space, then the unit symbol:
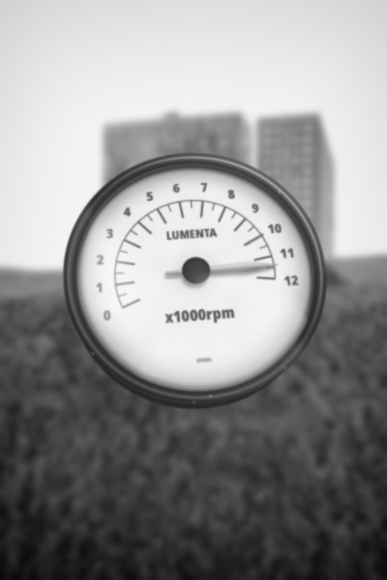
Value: 11500 rpm
